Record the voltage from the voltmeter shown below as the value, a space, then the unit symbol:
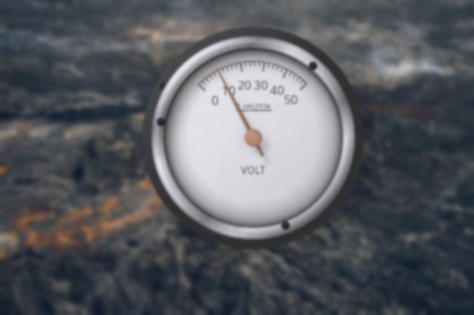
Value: 10 V
